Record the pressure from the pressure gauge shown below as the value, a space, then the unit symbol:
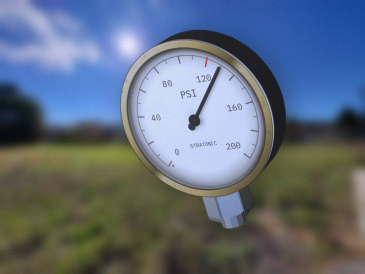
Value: 130 psi
